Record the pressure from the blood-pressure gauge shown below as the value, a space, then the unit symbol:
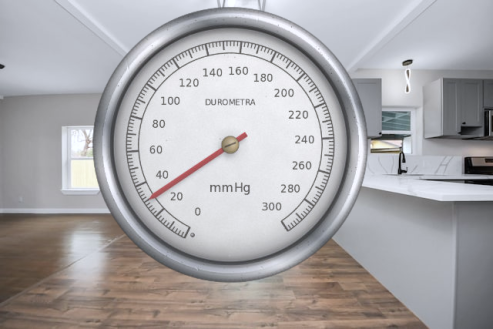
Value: 30 mmHg
